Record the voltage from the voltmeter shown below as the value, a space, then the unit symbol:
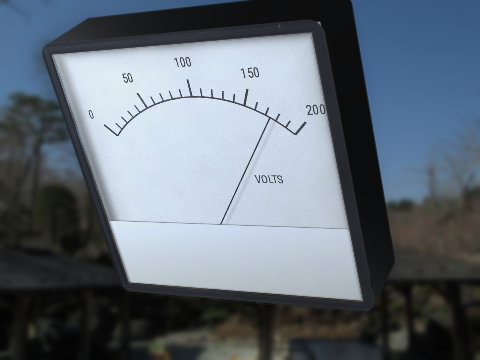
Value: 175 V
